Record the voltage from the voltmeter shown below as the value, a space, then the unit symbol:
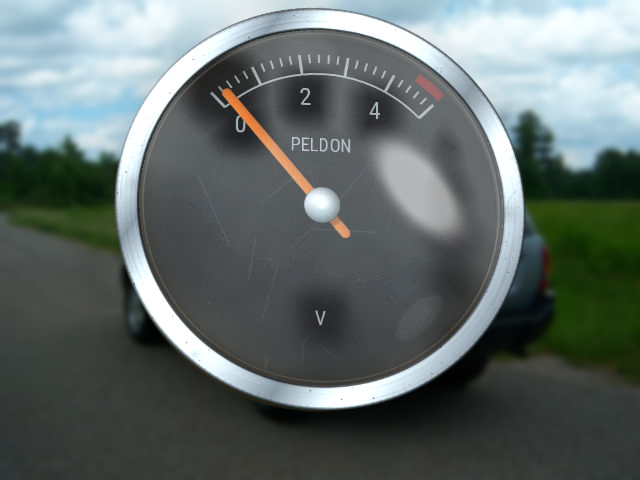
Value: 0.2 V
